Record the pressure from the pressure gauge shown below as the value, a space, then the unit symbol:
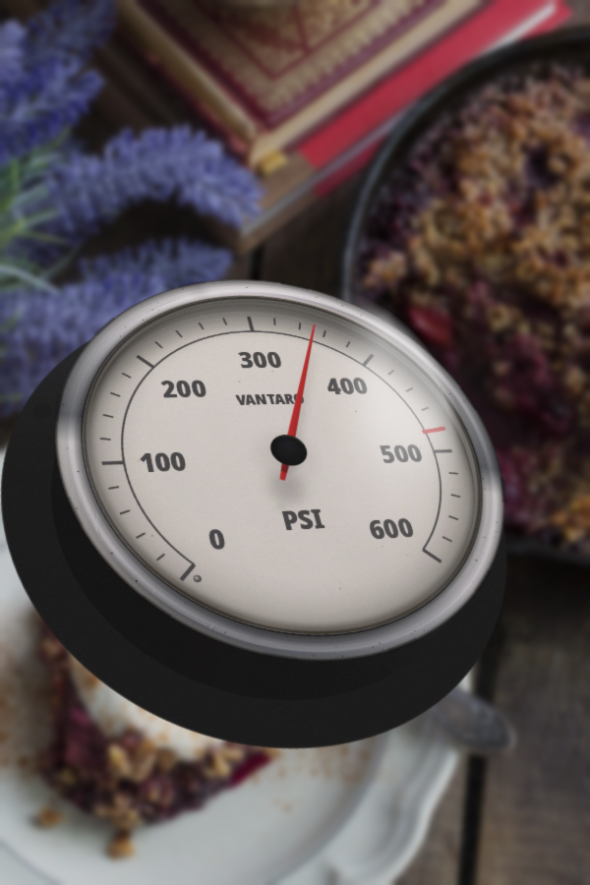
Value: 350 psi
